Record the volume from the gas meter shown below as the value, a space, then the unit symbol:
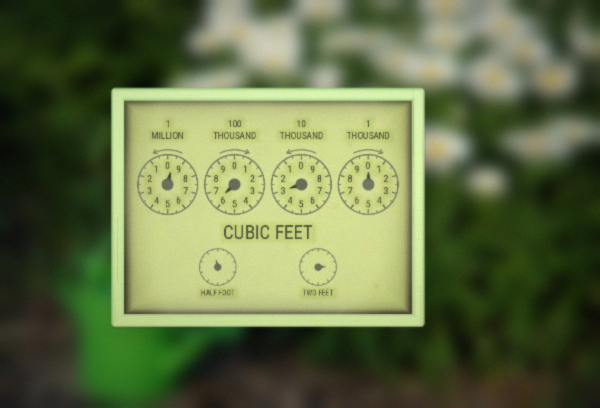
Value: 963000 ft³
